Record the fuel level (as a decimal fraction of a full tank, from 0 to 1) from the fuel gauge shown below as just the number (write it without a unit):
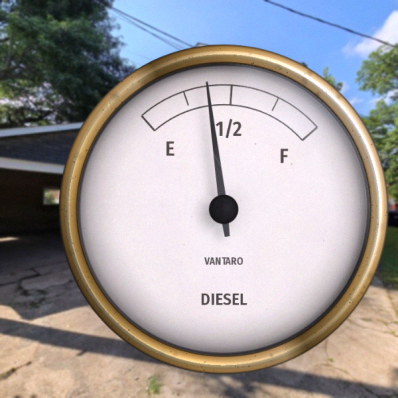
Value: 0.375
